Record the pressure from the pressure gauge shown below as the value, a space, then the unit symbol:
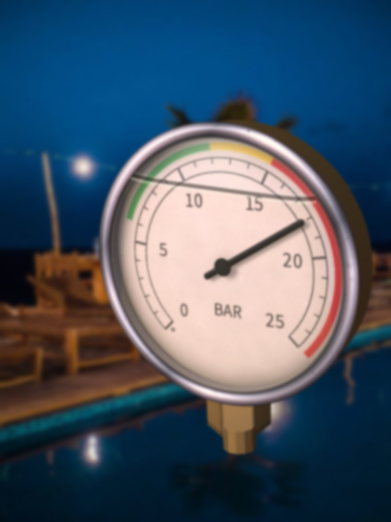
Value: 18 bar
